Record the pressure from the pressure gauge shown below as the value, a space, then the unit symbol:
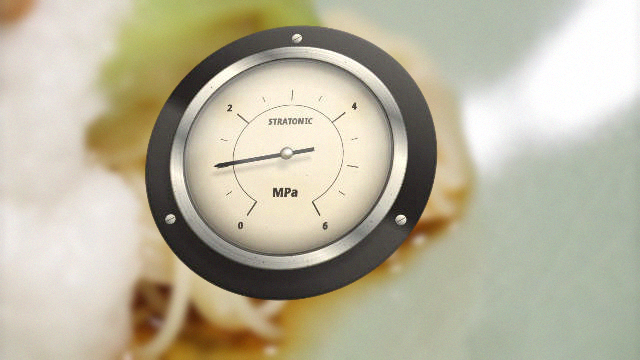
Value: 1 MPa
